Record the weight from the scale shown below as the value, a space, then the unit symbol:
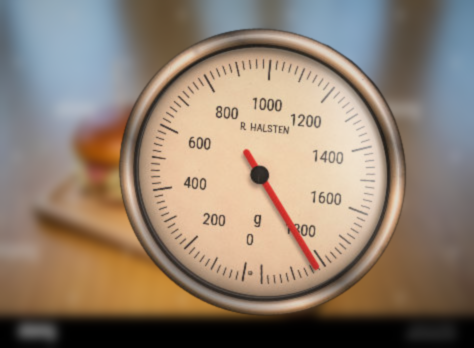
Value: 1820 g
